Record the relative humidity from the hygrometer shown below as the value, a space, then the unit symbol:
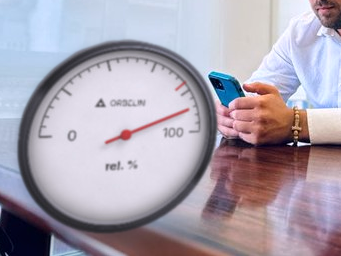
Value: 88 %
